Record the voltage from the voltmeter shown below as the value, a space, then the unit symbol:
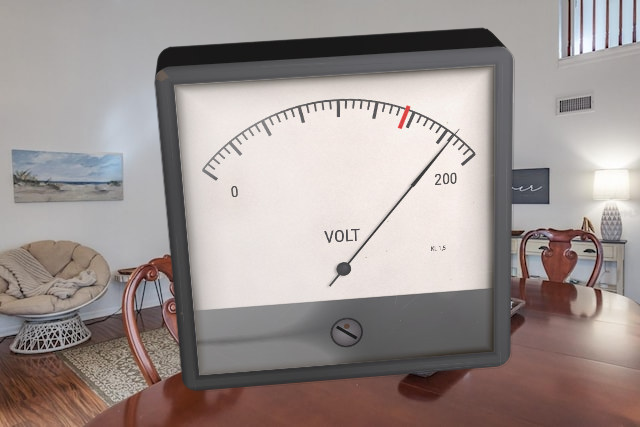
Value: 180 V
